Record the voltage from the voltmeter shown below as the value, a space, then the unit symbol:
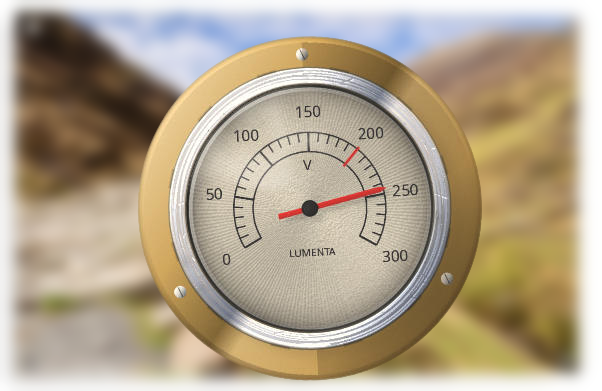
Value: 245 V
